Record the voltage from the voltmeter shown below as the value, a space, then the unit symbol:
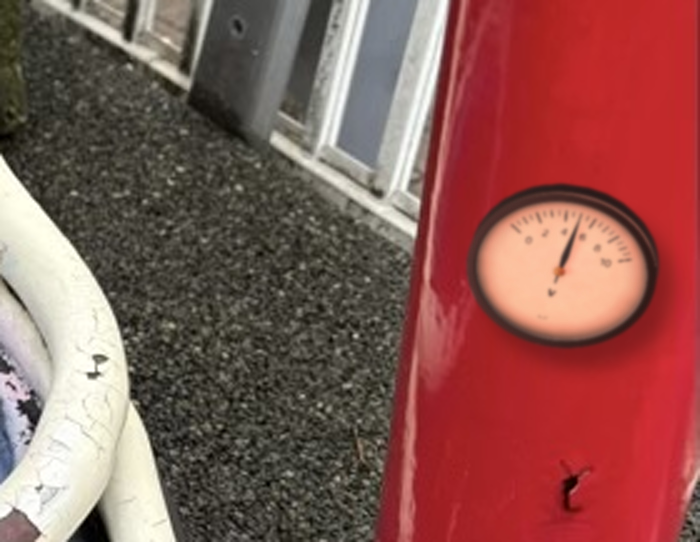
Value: 5 V
